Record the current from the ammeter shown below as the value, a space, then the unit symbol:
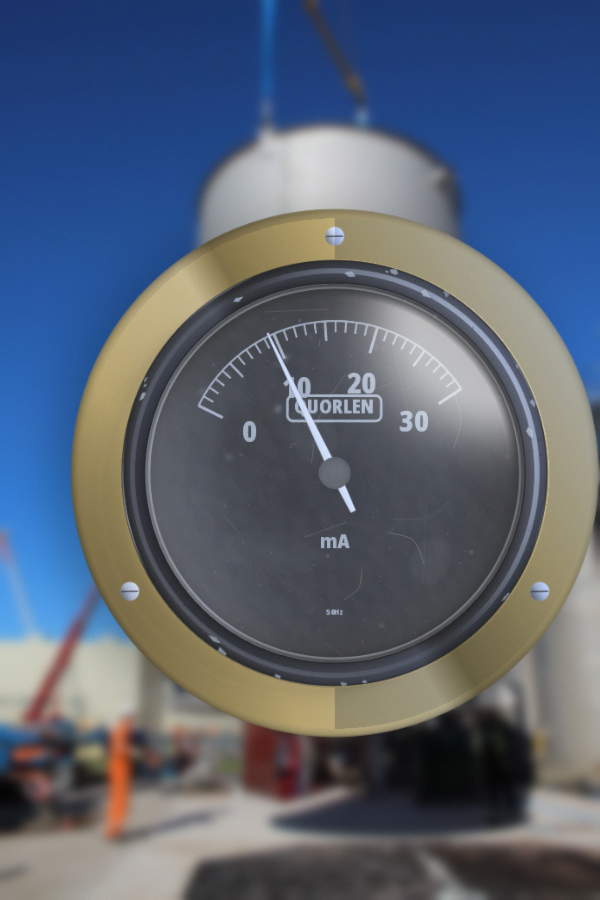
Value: 9.5 mA
